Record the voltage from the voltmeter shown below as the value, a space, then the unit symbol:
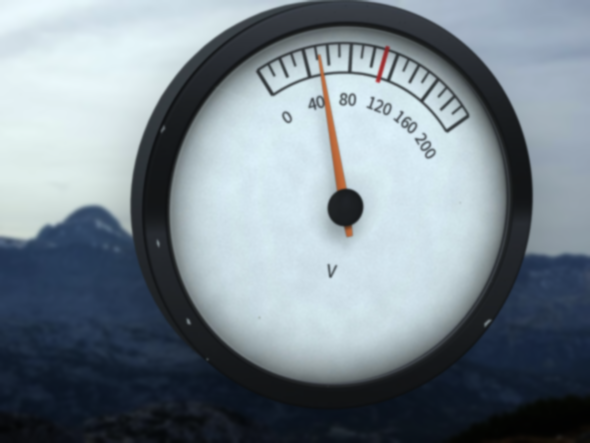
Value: 50 V
